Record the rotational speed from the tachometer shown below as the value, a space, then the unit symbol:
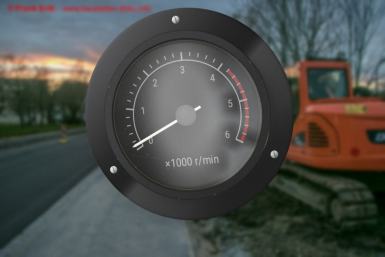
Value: 100 rpm
